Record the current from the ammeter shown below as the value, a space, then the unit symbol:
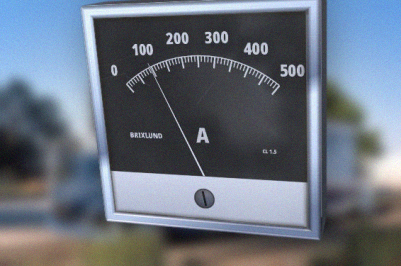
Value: 100 A
